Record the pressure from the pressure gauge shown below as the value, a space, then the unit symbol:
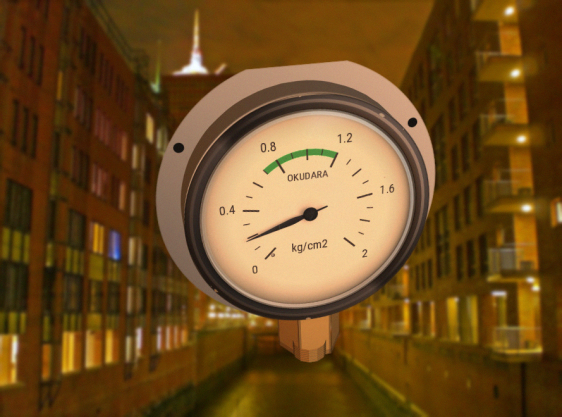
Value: 0.2 kg/cm²
